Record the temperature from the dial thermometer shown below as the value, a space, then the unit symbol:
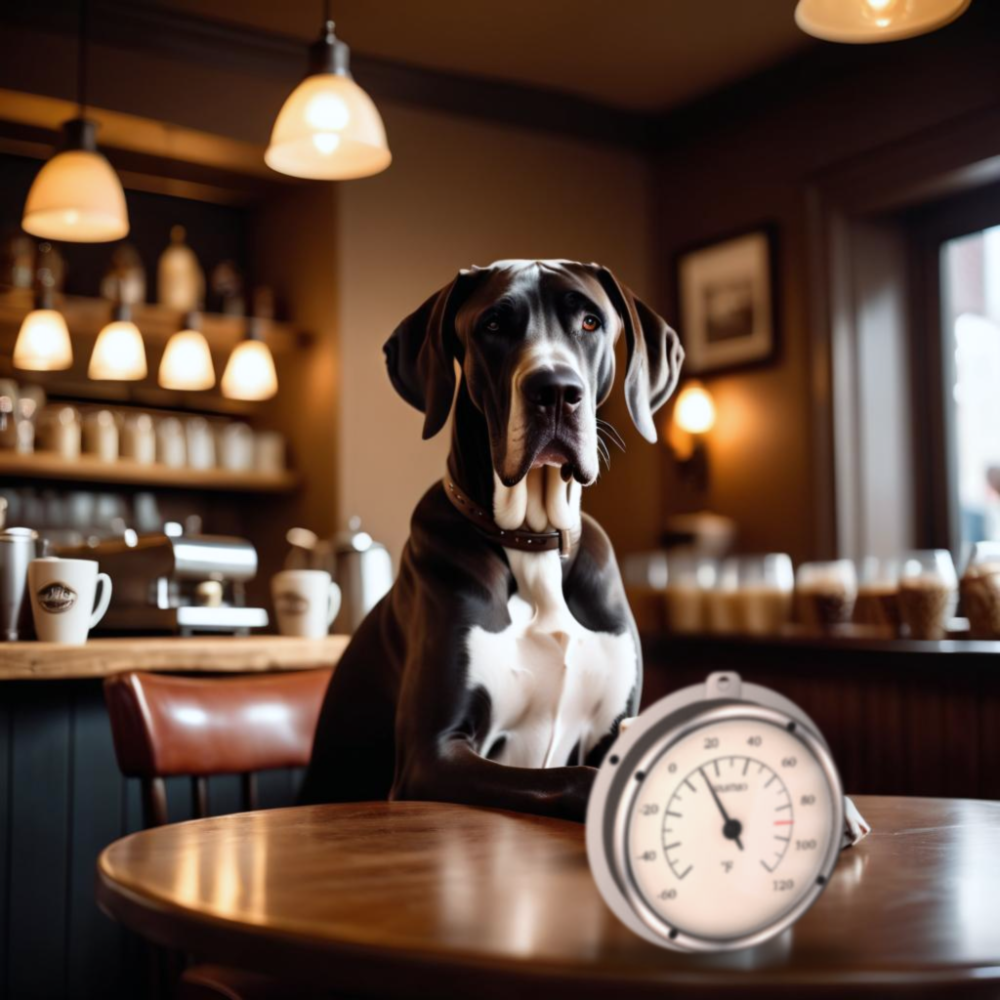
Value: 10 °F
